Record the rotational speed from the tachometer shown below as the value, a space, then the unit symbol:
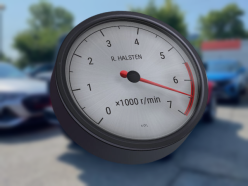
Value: 6500 rpm
